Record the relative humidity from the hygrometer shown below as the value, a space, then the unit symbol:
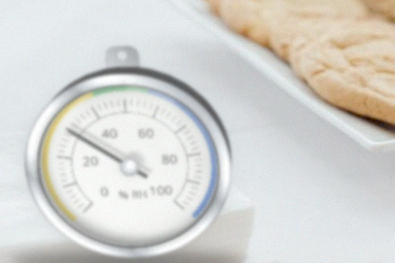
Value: 30 %
